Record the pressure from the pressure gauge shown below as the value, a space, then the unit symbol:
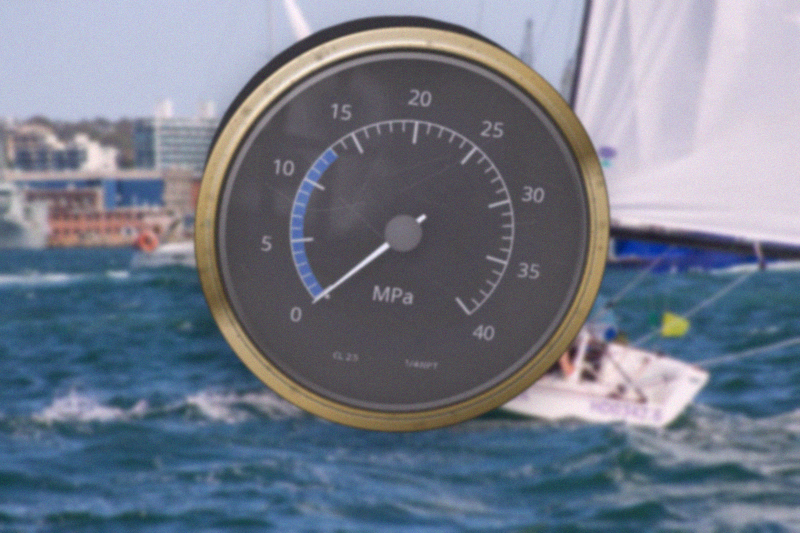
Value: 0 MPa
